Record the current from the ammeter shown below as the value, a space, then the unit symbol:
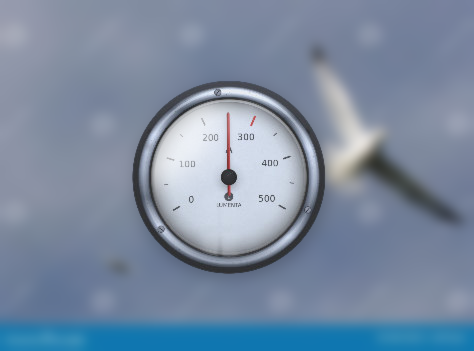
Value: 250 A
